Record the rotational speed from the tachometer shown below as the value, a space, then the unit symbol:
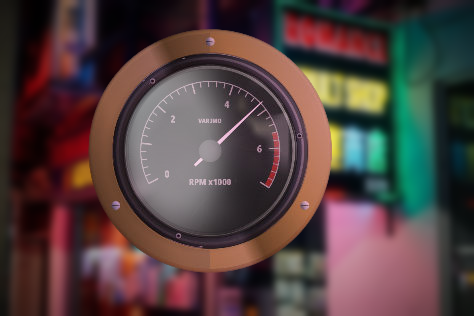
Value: 4800 rpm
